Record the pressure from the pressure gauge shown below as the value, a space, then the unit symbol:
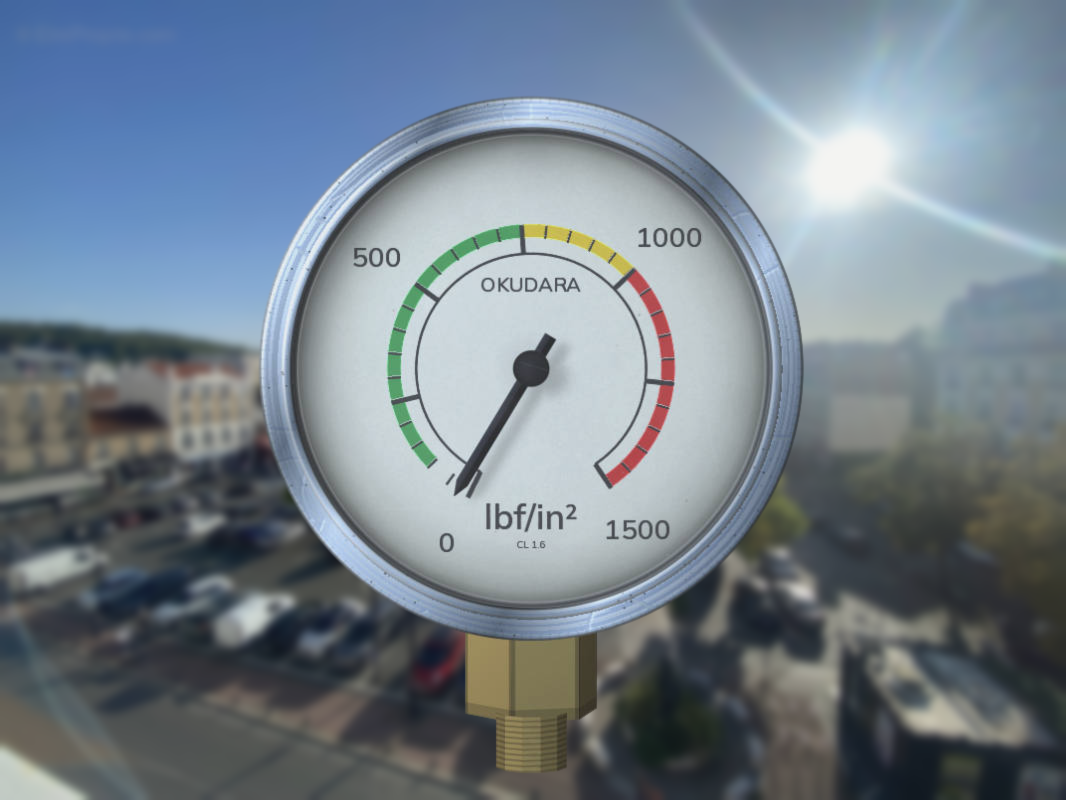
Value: 25 psi
